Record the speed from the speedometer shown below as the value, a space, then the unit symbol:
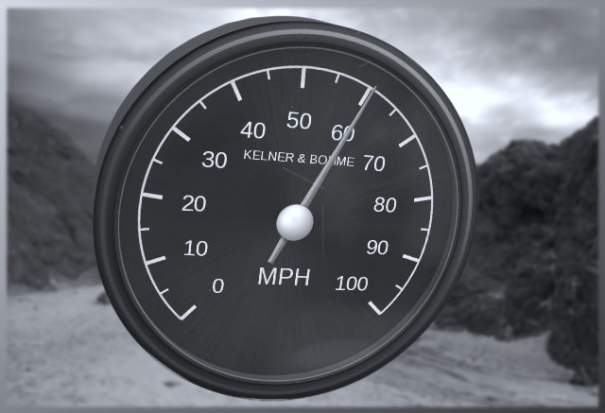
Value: 60 mph
